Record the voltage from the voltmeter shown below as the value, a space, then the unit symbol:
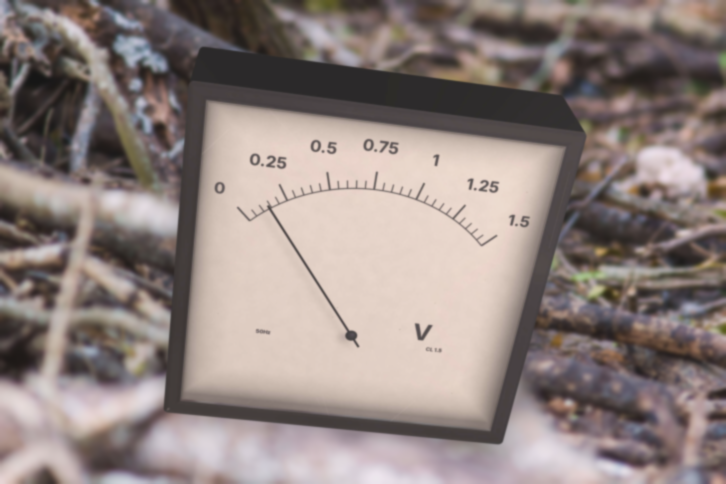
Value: 0.15 V
